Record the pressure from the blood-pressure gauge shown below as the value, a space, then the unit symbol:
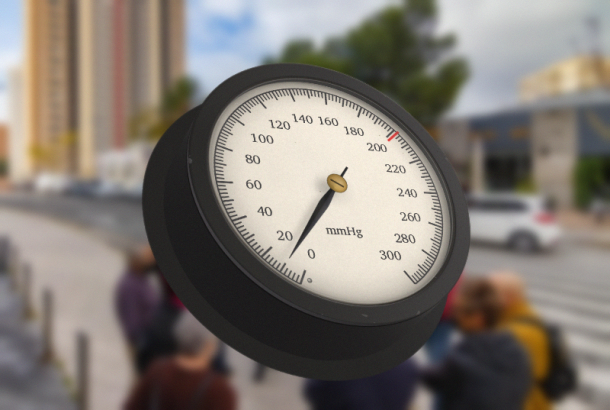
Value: 10 mmHg
